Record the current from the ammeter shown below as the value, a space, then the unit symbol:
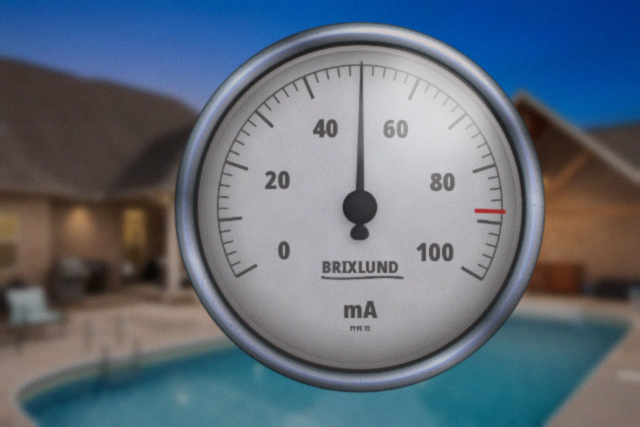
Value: 50 mA
